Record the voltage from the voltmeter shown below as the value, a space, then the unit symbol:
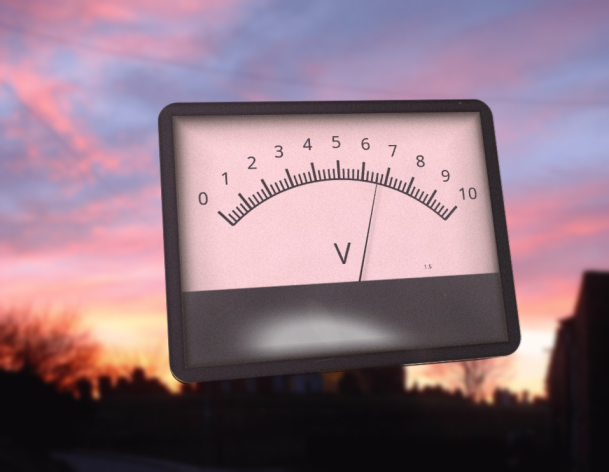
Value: 6.6 V
